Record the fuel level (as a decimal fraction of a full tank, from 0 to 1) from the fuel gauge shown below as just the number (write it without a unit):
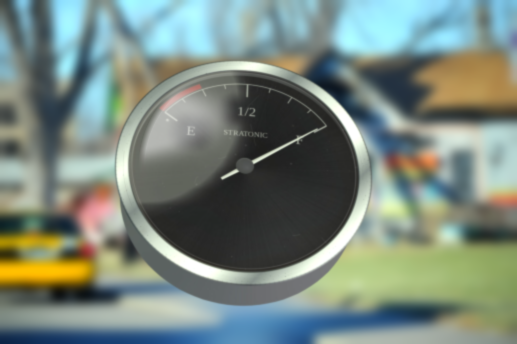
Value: 1
